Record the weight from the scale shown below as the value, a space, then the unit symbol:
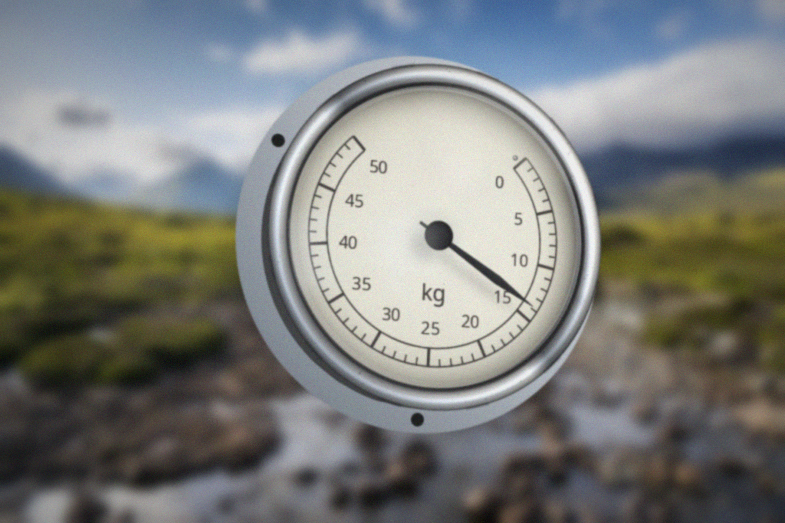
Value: 14 kg
